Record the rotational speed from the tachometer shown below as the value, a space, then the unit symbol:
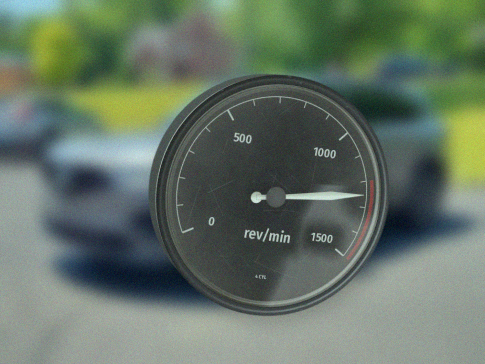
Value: 1250 rpm
